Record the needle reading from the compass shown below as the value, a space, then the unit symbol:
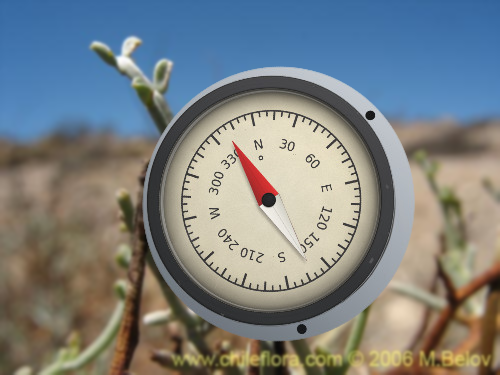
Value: 340 °
